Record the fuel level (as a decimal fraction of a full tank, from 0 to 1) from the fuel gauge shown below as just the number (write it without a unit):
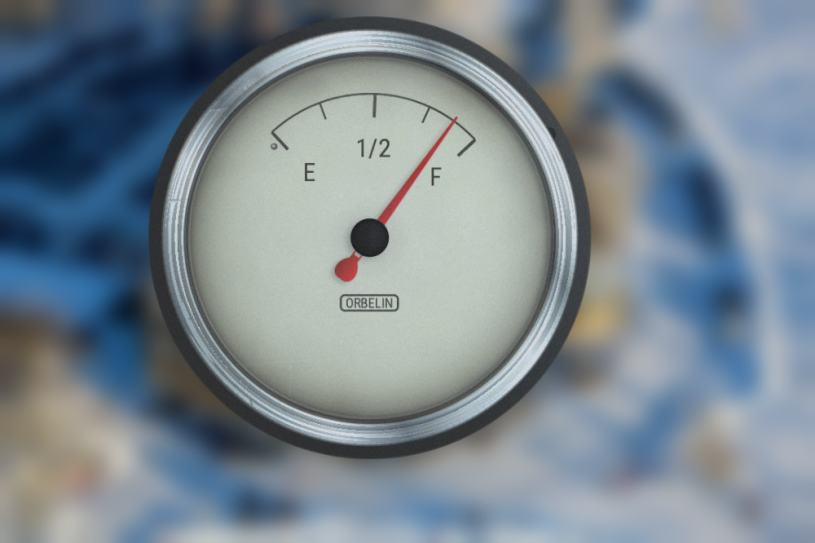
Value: 0.875
